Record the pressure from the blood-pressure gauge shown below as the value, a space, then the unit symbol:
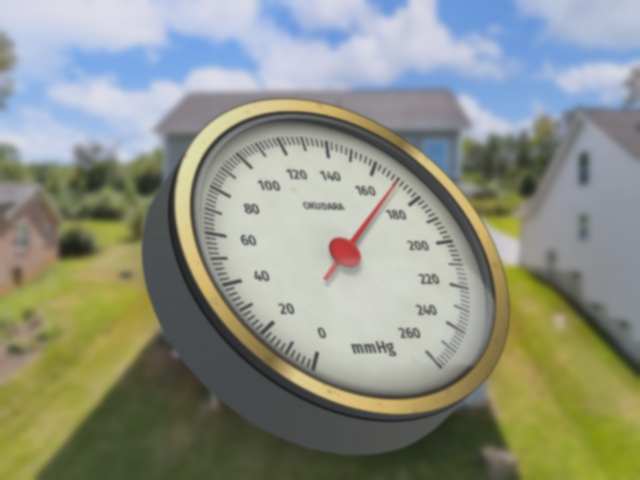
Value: 170 mmHg
